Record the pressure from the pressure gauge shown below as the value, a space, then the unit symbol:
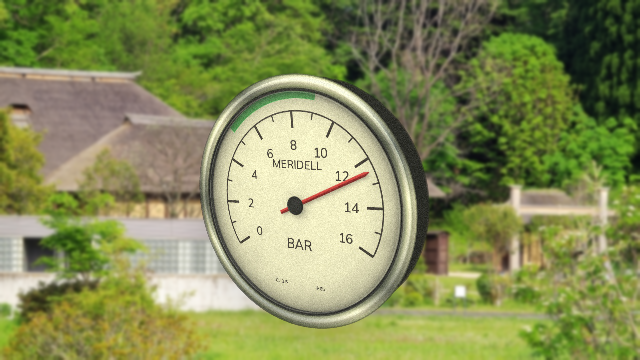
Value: 12.5 bar
